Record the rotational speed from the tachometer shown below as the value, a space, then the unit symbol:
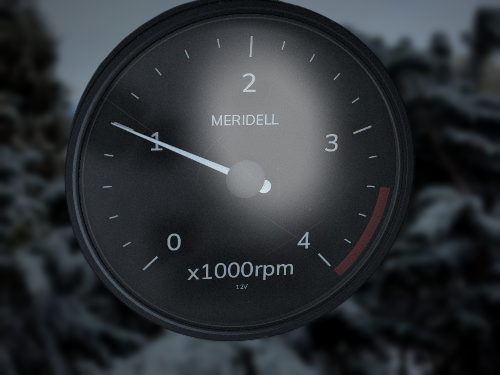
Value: 1000 rpm
